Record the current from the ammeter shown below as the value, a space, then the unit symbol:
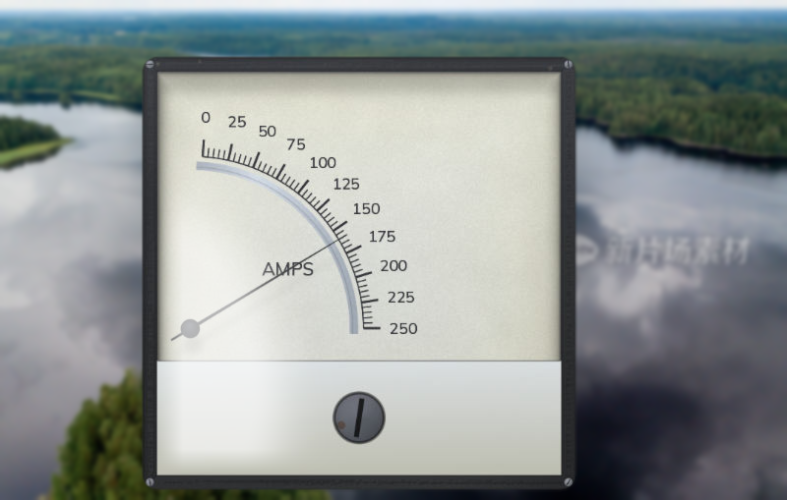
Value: 160 A
